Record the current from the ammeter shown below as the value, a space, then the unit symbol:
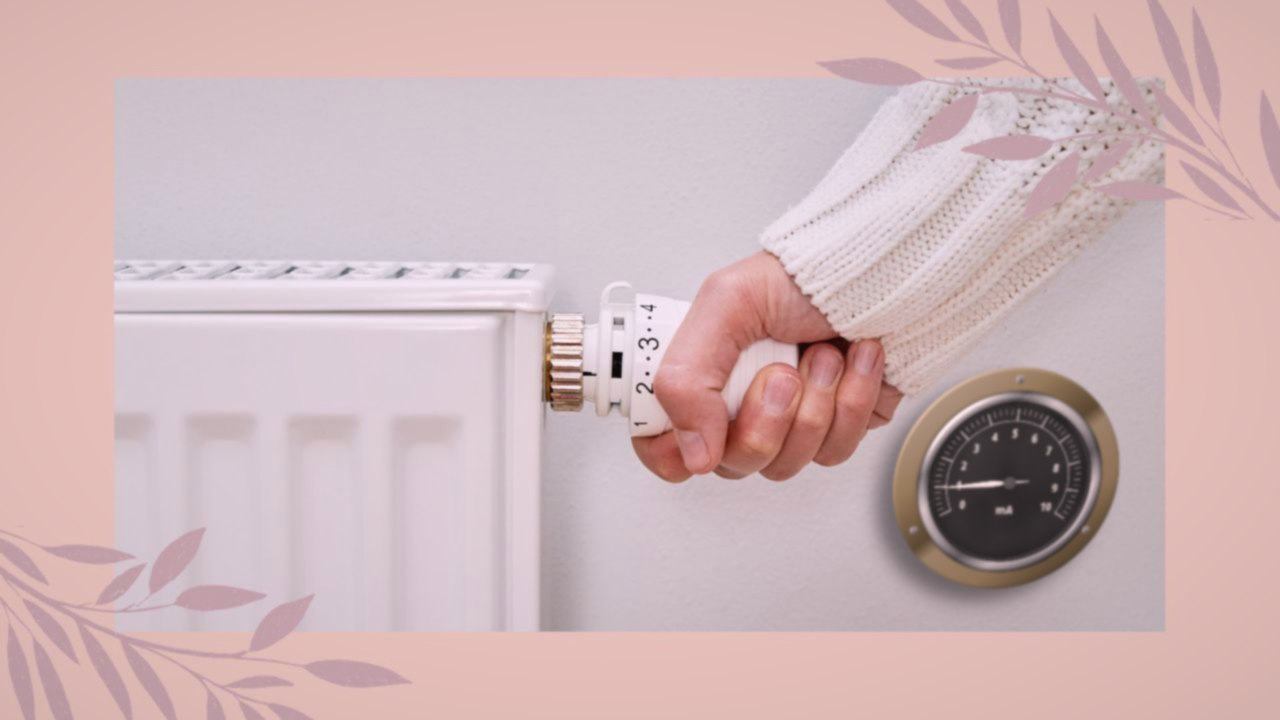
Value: 1 mA
